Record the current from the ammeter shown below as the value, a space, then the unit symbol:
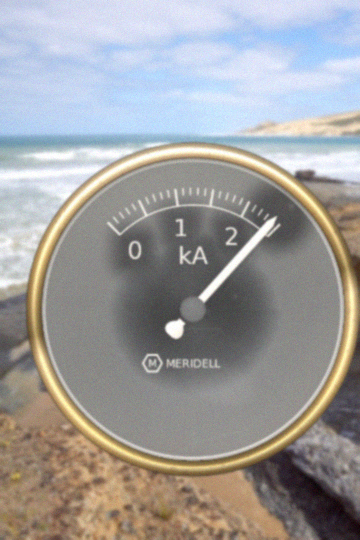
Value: 2.4 kA
